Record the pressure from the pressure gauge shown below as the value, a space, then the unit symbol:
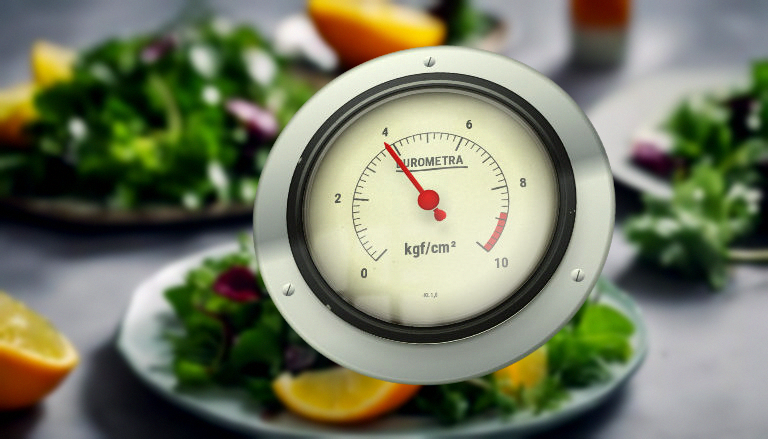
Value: 3.8 kg/cm²
